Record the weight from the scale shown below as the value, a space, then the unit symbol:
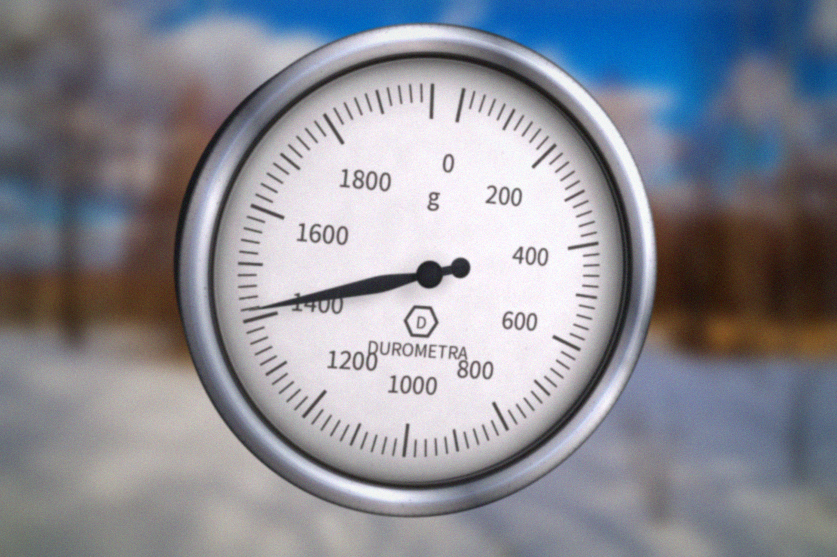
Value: 1420 g
